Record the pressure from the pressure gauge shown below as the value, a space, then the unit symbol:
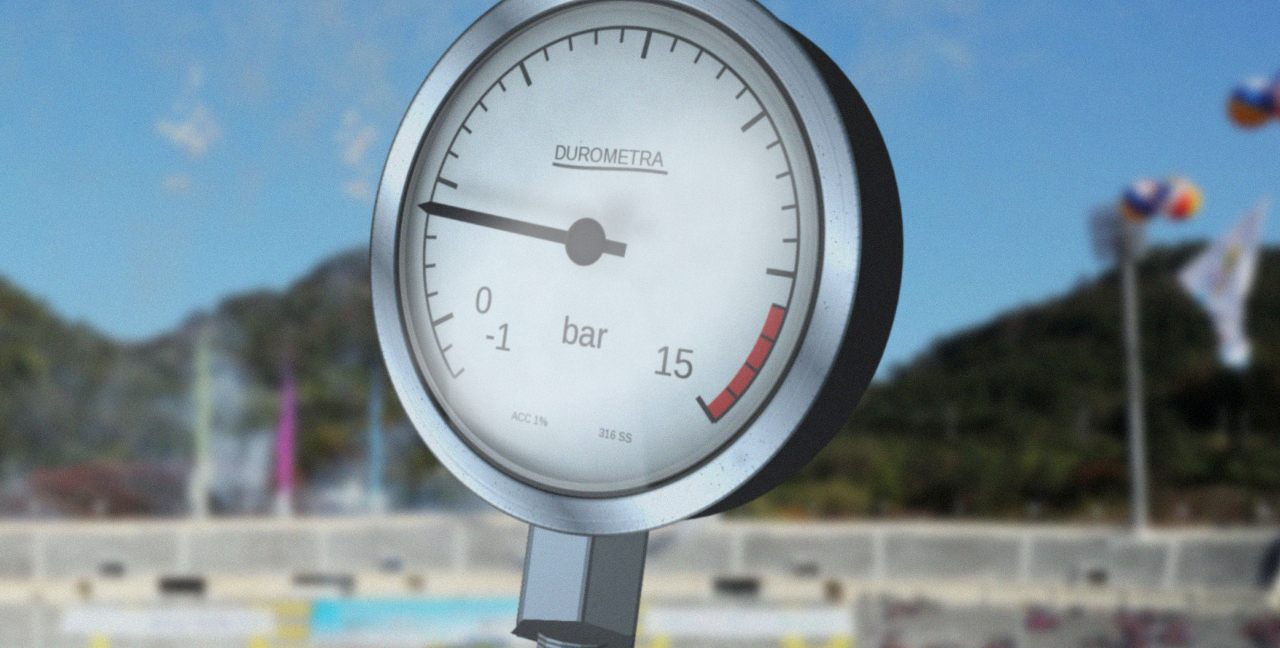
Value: 2 bar
